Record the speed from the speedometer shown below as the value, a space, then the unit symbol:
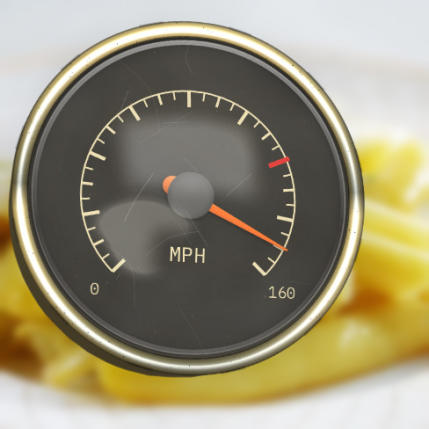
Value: 150 mph
